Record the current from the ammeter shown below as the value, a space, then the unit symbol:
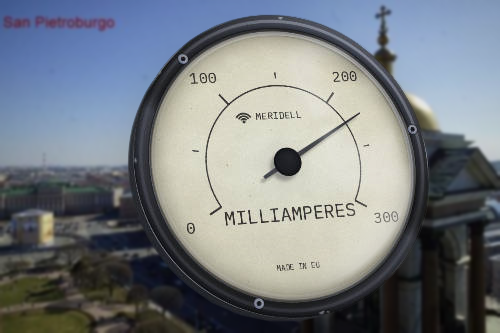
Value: 225 mA
